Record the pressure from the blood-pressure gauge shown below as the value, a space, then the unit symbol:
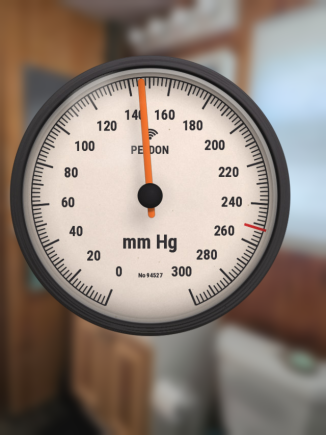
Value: 146 mmHg
